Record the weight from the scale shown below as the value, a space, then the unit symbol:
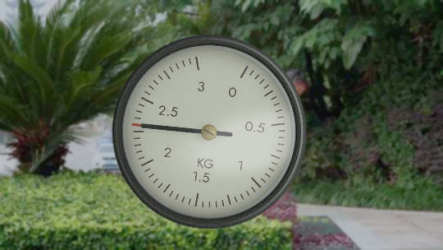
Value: 2.3 kg
